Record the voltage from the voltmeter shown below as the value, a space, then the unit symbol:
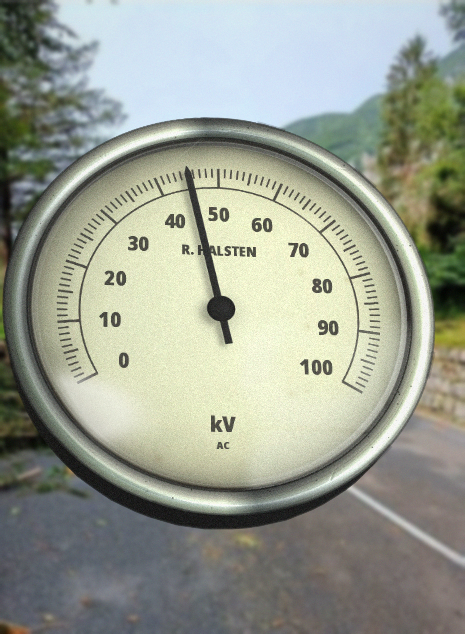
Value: 45 kV
